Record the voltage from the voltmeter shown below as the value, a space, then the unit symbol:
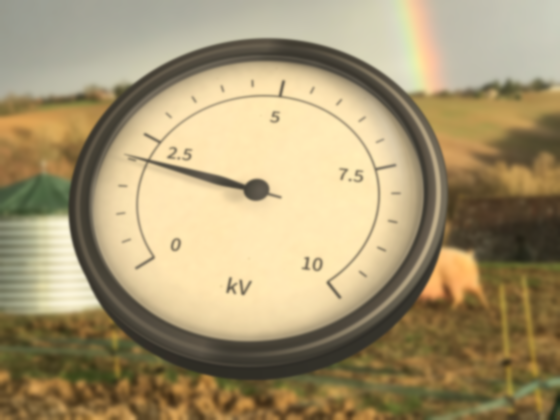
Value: 2 kV
